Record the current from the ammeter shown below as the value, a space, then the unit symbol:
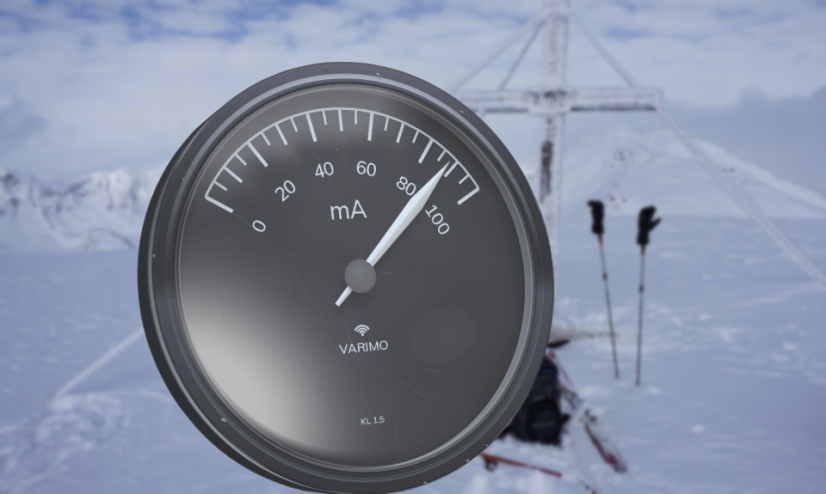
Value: 87.5 mA
